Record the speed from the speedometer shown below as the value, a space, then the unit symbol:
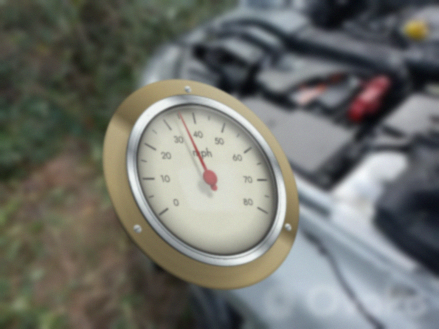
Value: 35 mph
